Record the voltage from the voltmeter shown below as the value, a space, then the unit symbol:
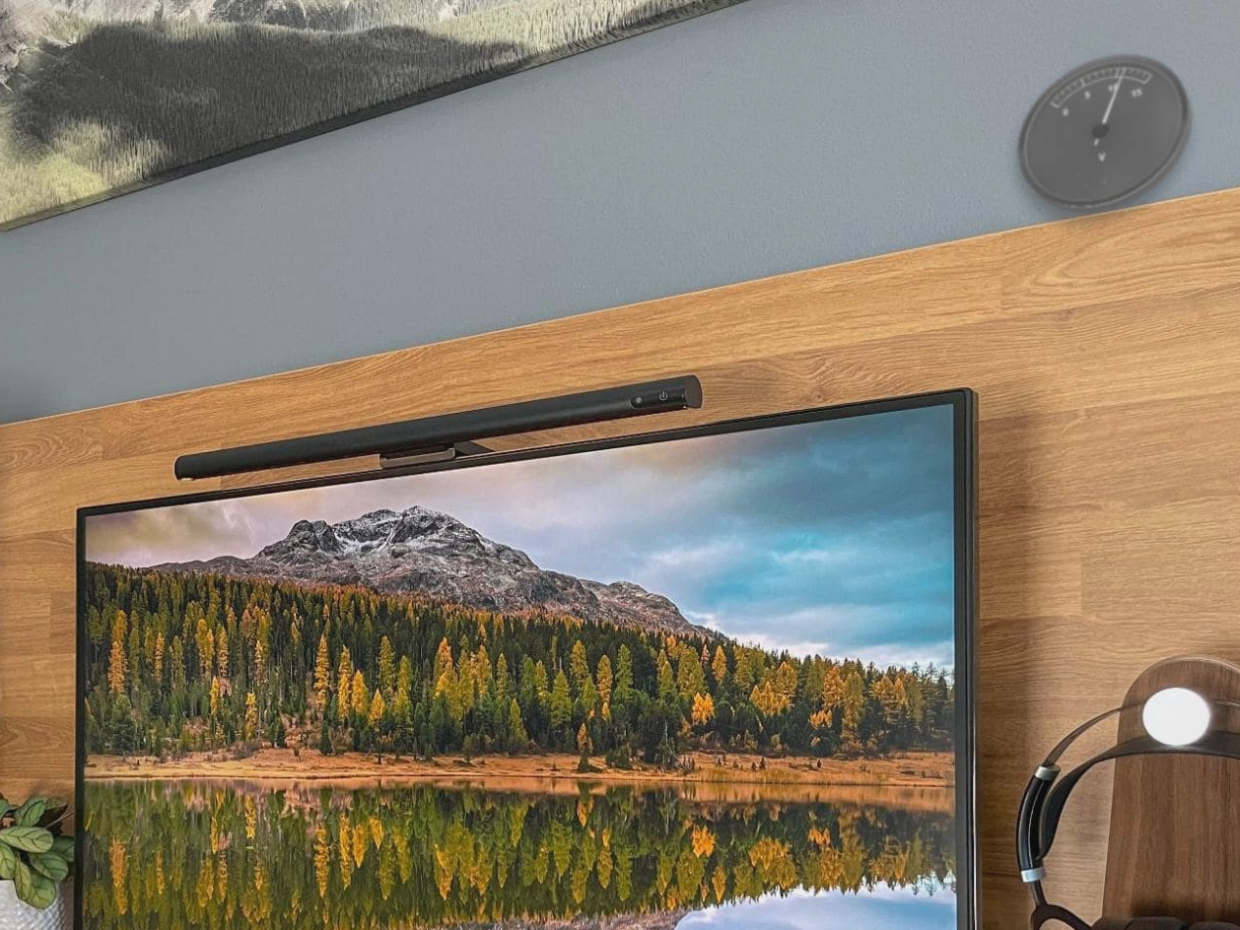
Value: 11 V
